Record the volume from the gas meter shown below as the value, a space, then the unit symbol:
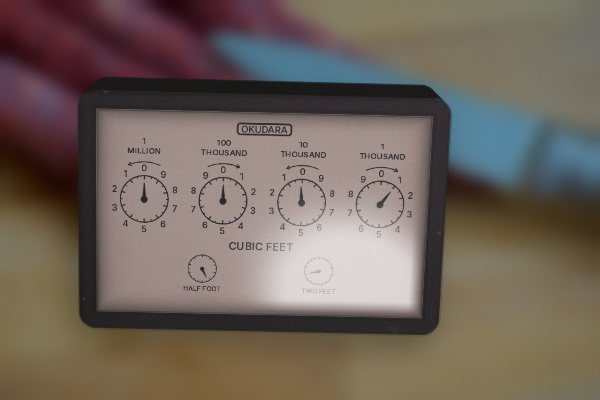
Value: 100 ft³
